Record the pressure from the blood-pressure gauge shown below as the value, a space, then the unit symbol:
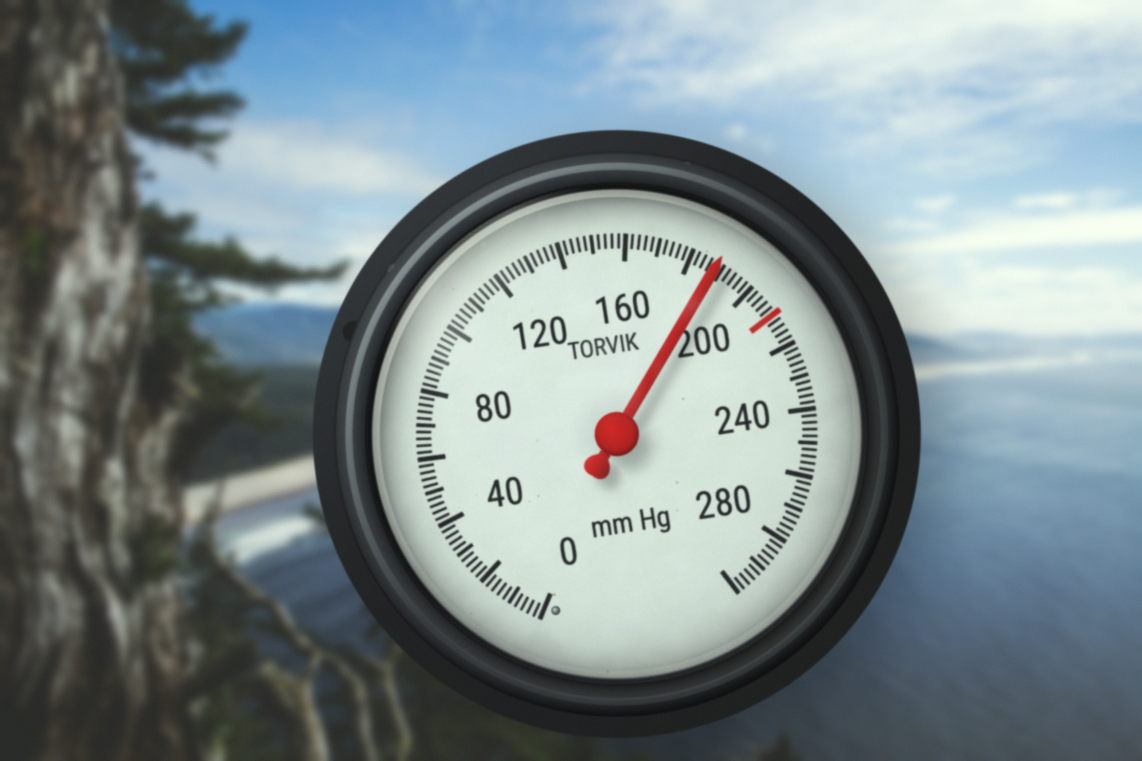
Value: 188 mmHg
